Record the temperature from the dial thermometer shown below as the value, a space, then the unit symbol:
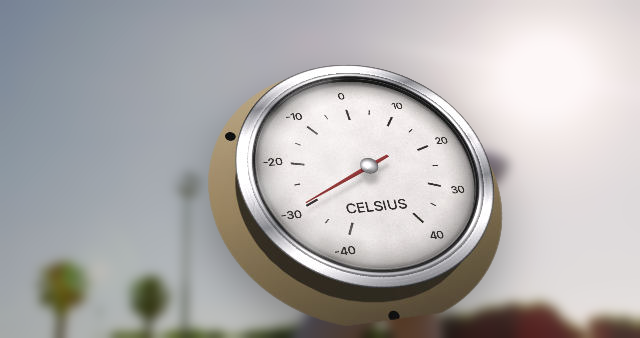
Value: -30 °C
